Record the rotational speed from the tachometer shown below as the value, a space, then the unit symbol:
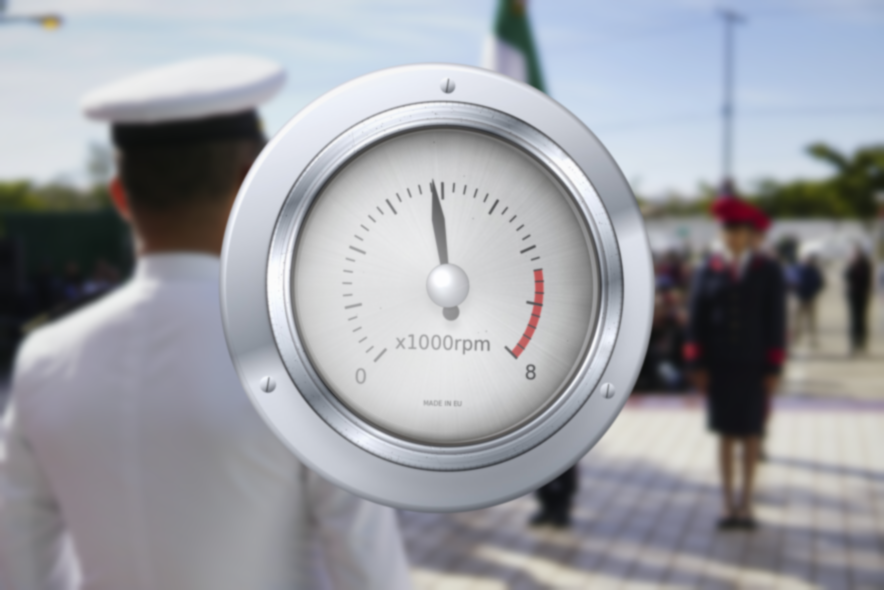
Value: 3800 rpm
